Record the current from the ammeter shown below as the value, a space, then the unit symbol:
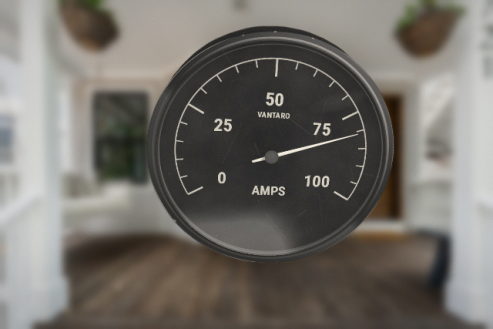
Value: 80 A
